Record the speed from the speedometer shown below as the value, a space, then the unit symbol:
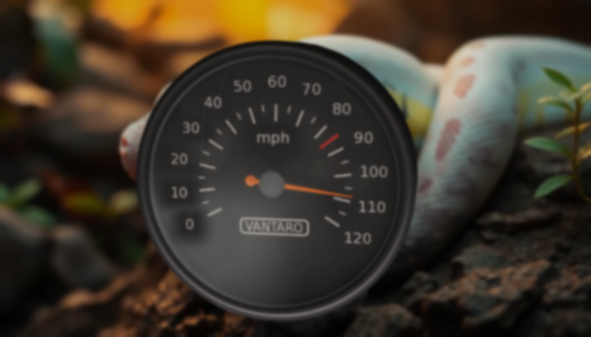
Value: 107.5 mph
